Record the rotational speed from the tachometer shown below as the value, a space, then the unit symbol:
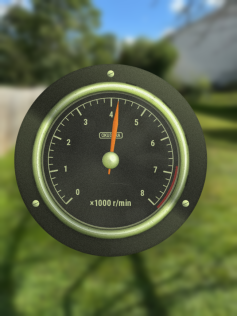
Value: 4200 rpm
